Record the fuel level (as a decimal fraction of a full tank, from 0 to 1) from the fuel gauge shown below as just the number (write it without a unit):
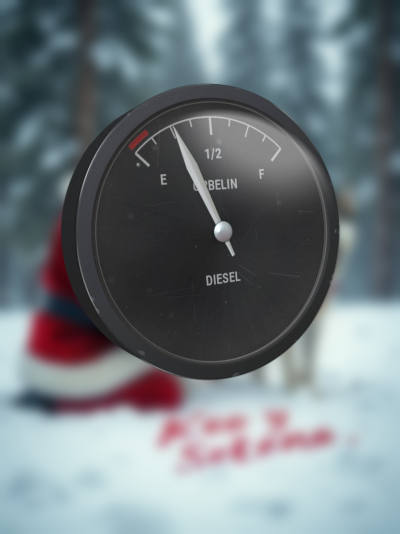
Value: 0.25
